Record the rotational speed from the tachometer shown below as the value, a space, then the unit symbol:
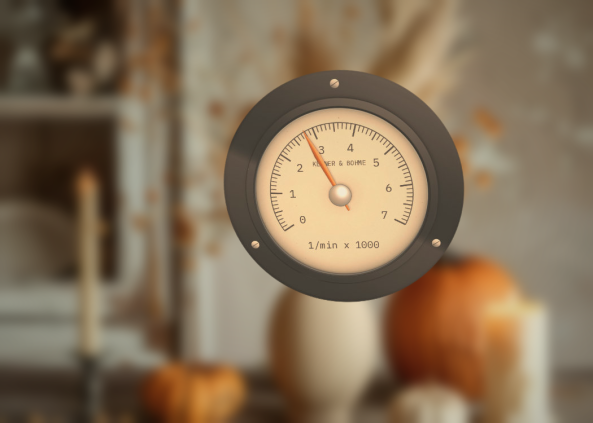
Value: 2800 rpm
